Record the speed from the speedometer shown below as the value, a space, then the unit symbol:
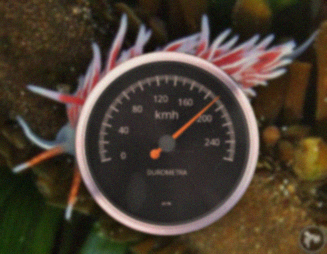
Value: 190 km/h
